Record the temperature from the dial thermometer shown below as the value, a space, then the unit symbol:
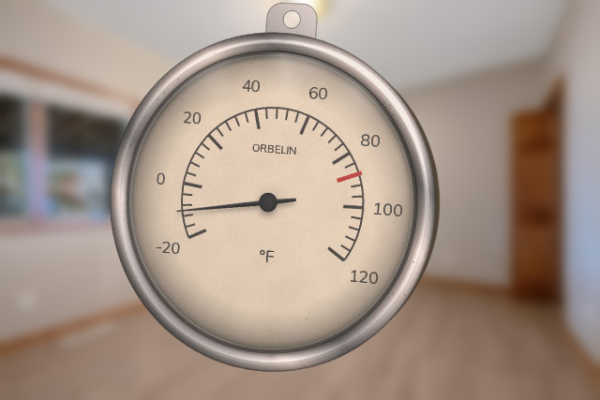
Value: -10 °F
